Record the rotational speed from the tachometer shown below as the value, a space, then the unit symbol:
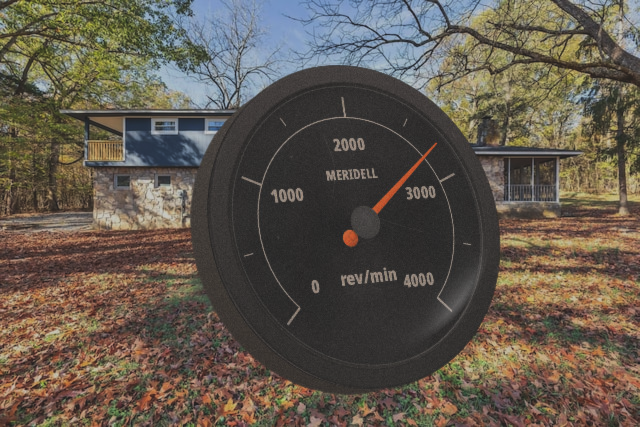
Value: 2750 rpm
